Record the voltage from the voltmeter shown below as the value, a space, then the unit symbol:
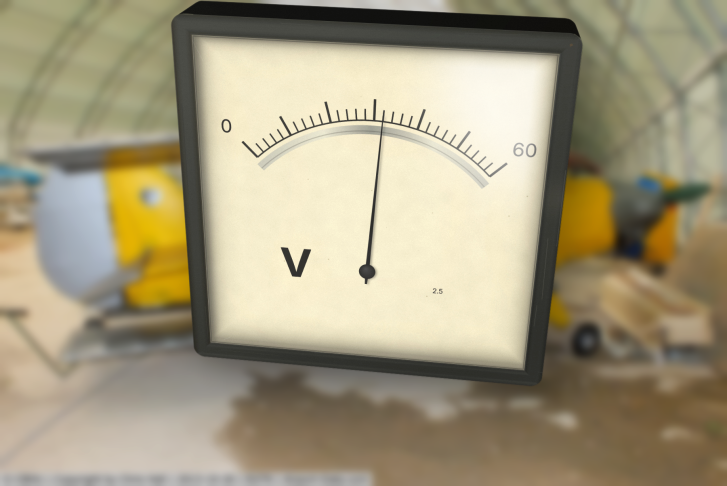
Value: 32 V
